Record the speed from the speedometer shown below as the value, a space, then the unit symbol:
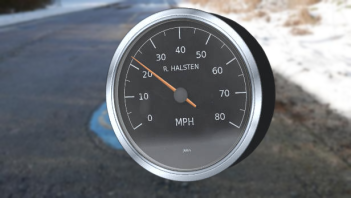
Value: 22.5 mph
